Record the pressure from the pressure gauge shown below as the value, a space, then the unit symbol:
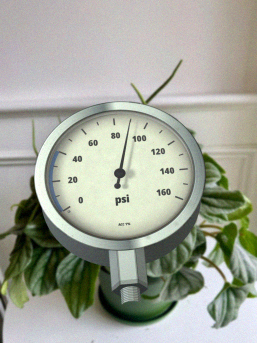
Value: 90 psi
